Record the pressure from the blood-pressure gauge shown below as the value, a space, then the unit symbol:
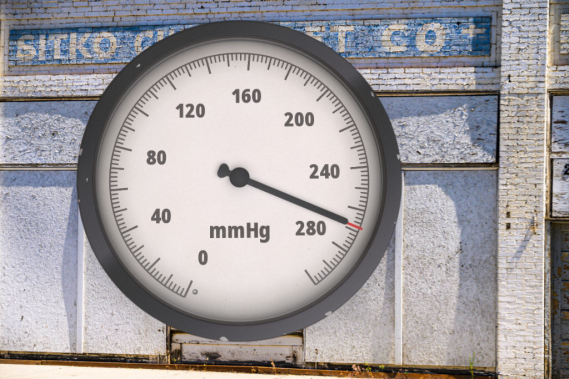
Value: 268 mmHg
